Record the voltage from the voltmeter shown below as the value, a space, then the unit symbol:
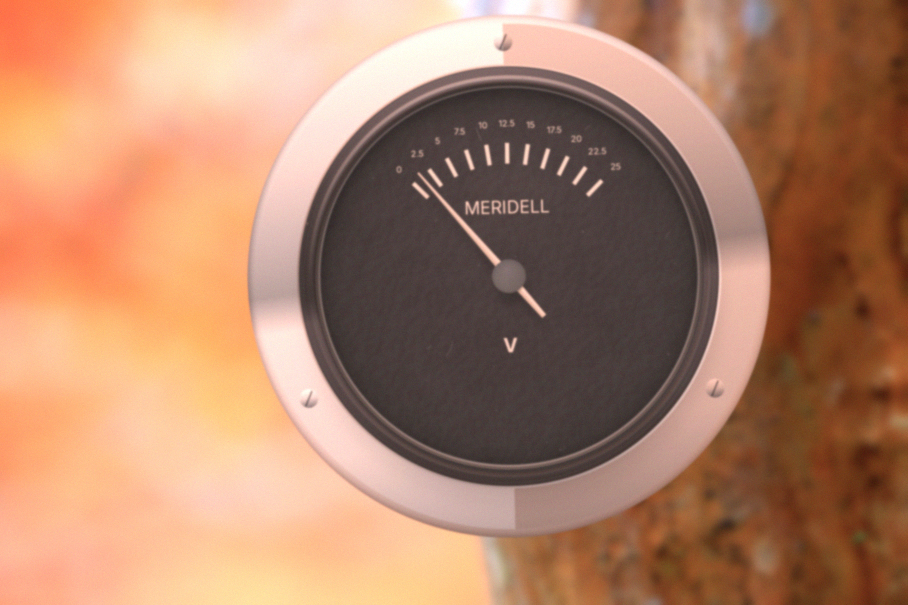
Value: 1.25 V
